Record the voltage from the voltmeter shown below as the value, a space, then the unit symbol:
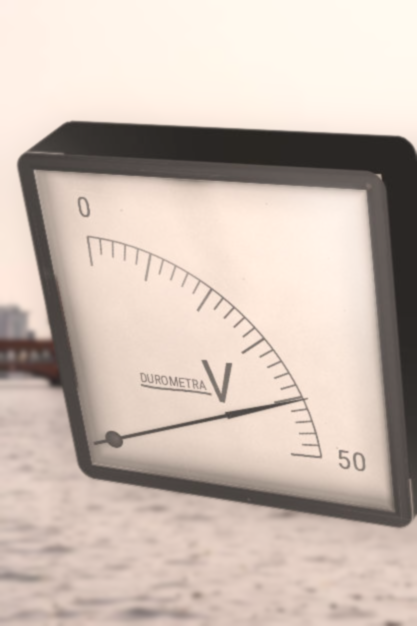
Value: 40 V
